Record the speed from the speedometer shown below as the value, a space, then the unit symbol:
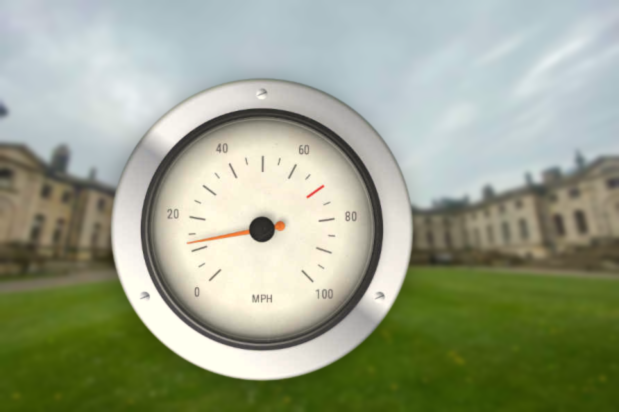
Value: 12.5 mph
